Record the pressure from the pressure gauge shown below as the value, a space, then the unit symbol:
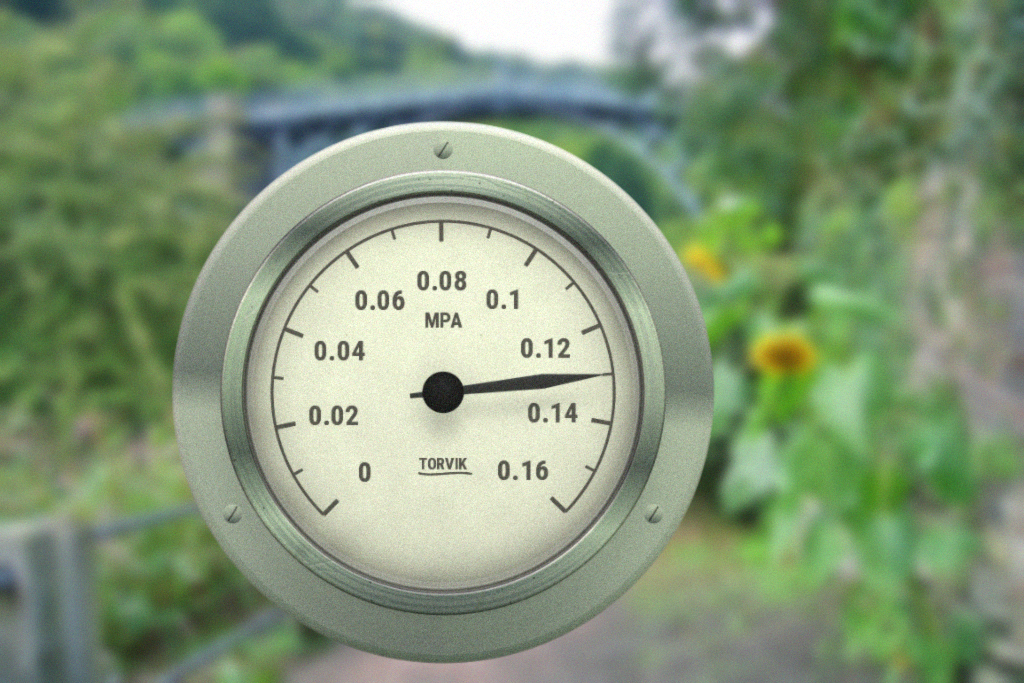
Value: 0.13 MPa
